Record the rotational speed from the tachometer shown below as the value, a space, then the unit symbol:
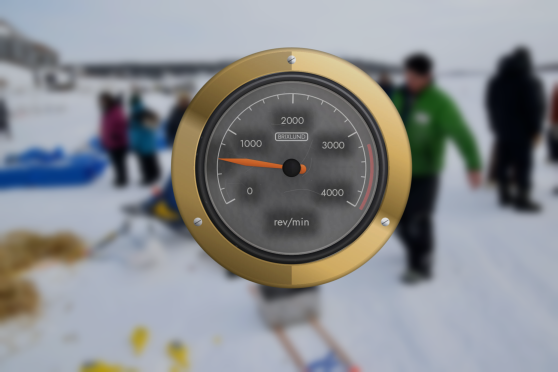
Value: 600 rpm
